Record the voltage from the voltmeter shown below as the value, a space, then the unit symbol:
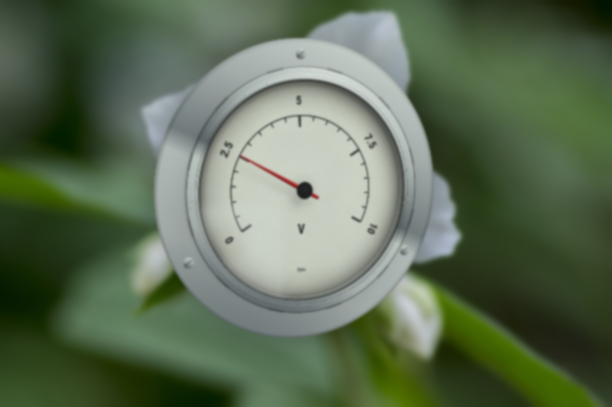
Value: 2.5 V
